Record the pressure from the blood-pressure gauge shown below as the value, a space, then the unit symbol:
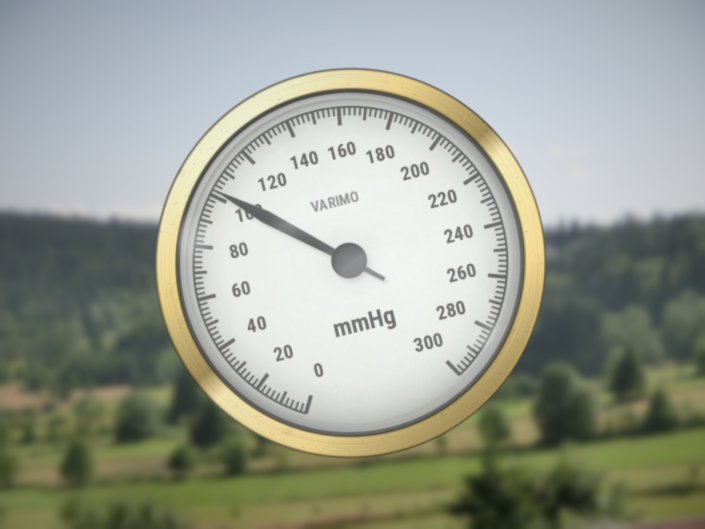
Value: 102 mmHg
